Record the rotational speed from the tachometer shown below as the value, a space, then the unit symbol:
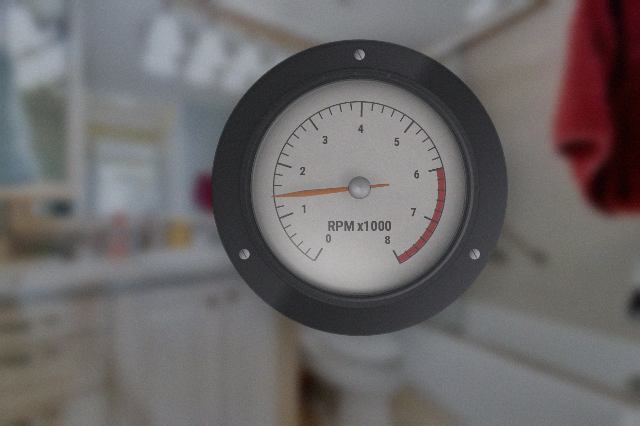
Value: 1400 rpm
